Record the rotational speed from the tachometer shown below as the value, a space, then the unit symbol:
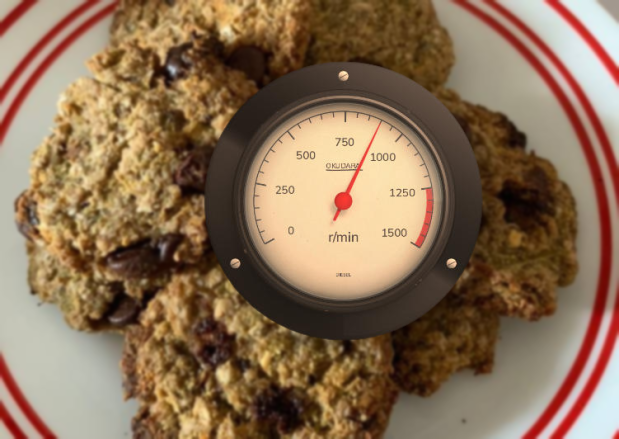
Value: 900 rpm
